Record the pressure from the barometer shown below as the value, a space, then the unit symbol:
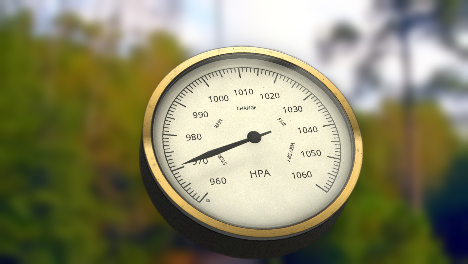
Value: 970 hPa
